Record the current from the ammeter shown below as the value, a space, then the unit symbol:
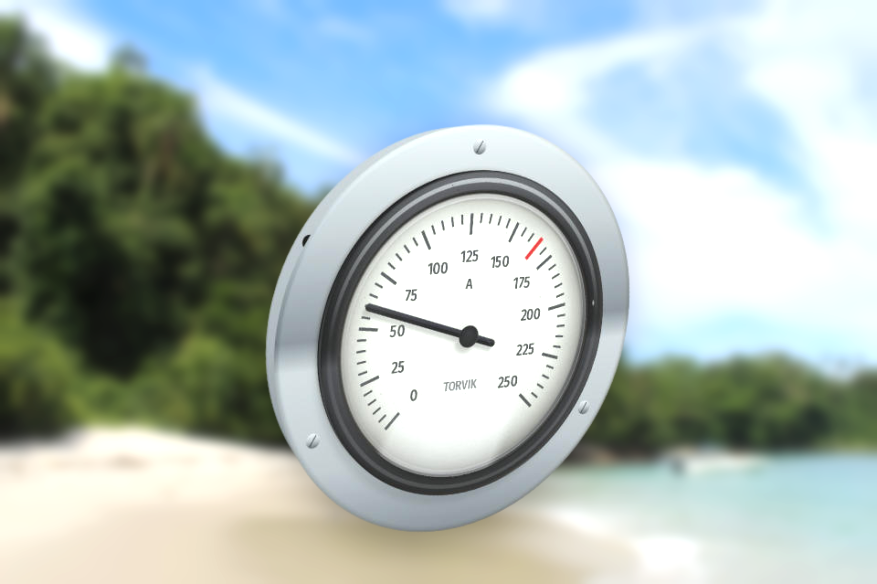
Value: 60 A
